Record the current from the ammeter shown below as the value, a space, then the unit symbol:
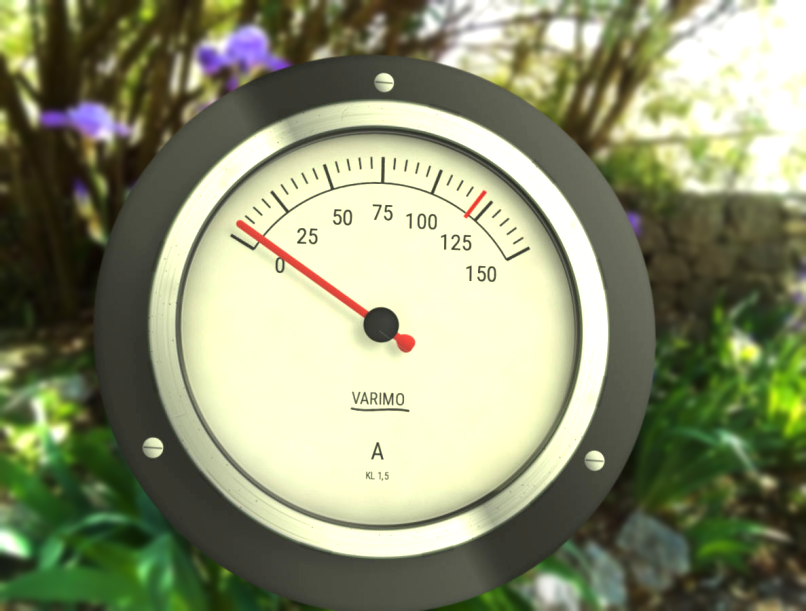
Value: 5 A
